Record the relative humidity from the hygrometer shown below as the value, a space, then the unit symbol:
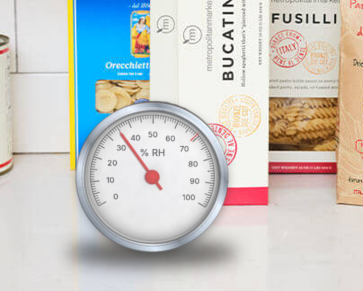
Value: 35 %
